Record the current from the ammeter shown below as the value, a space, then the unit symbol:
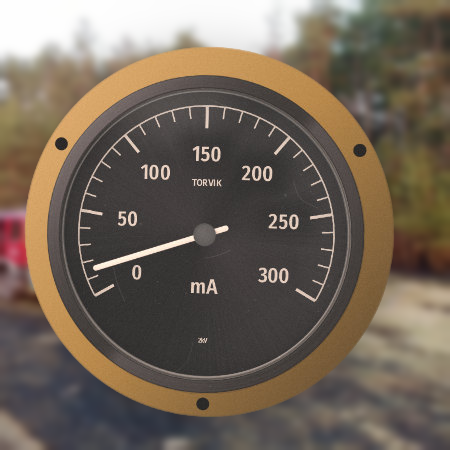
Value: 15 mA
